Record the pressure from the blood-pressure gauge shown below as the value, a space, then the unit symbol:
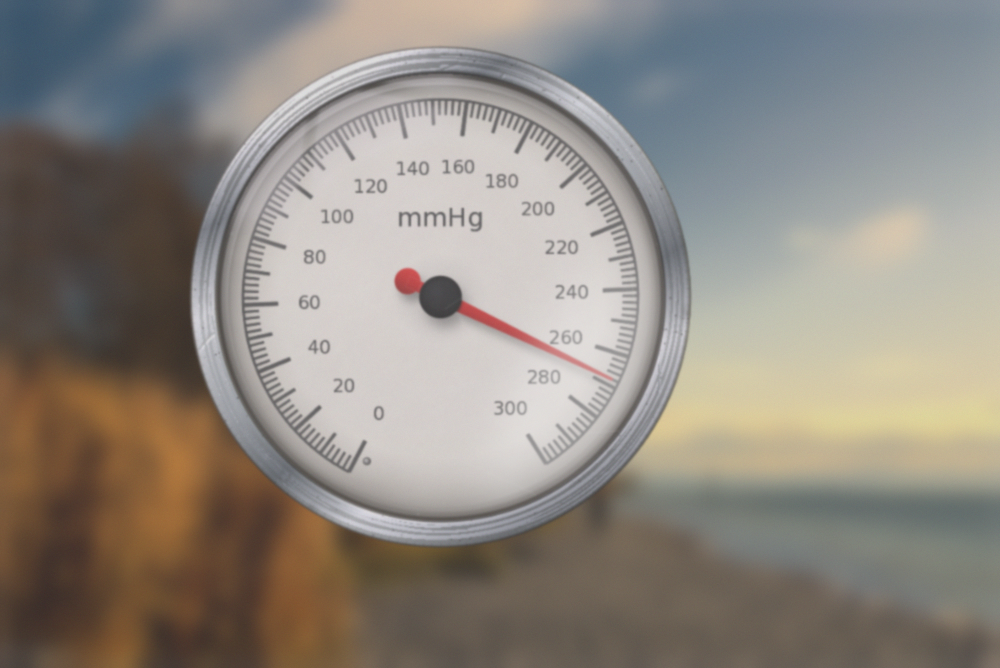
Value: 268 mmHg
